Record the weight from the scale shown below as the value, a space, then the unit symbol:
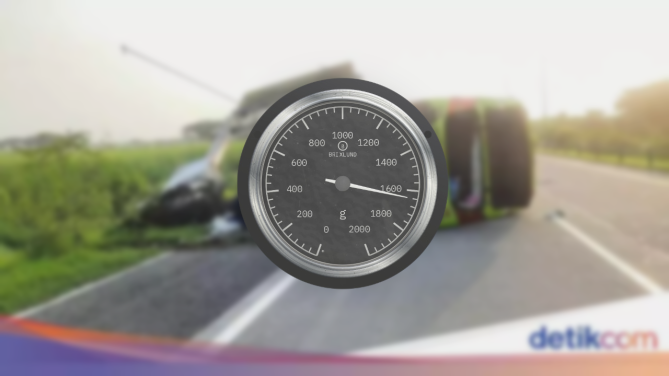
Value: 1640 g
